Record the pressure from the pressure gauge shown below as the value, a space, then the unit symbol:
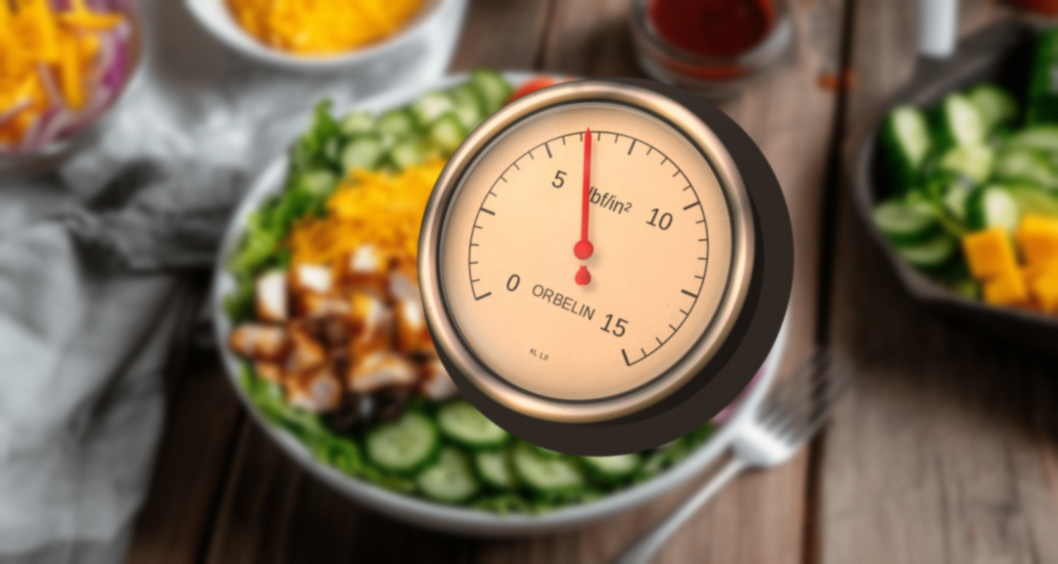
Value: 6.25 psi
